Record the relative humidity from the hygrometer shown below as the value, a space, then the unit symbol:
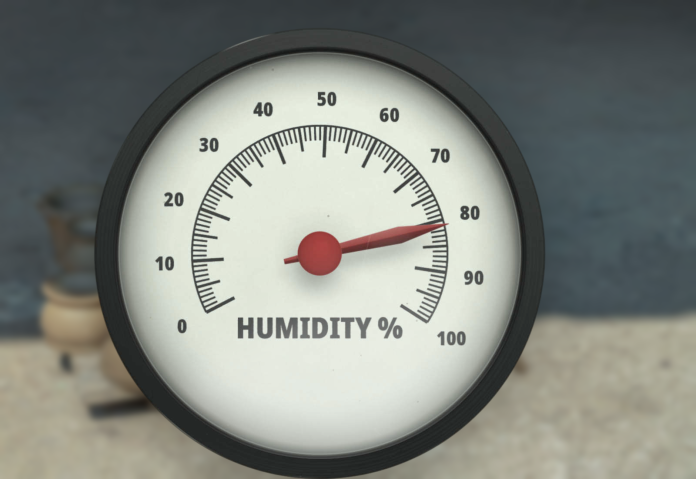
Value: 81 %
